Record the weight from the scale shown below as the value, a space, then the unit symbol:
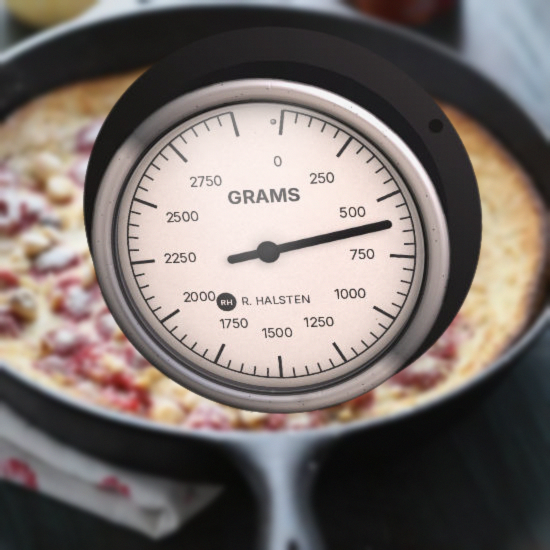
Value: 600 g
